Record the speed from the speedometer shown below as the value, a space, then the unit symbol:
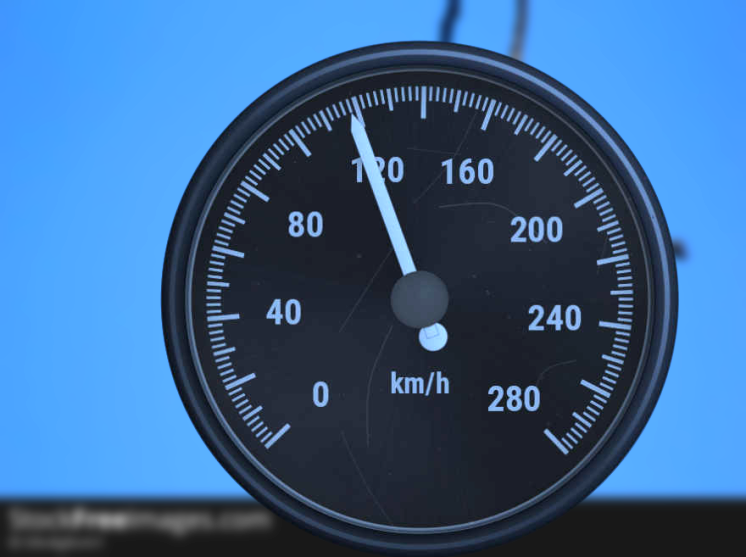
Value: 118 km/h
